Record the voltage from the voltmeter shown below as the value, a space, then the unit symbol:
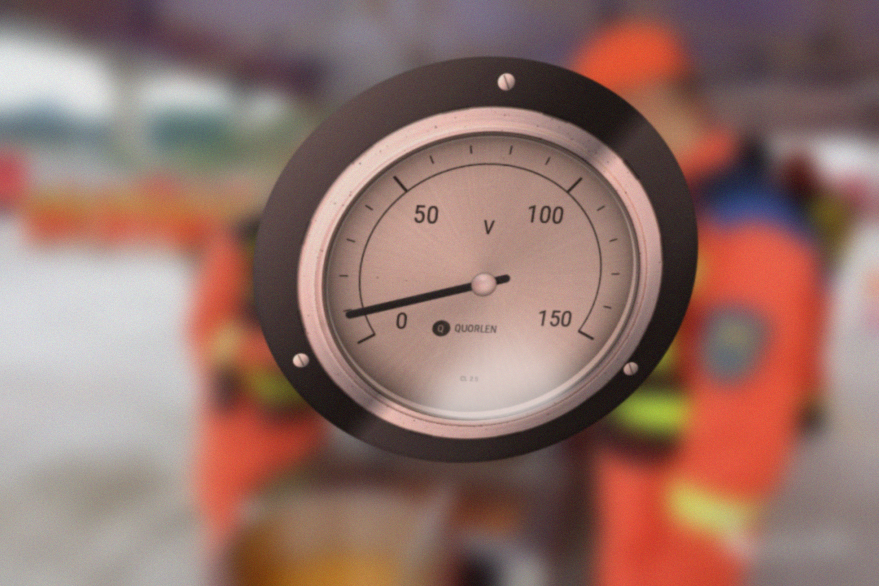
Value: 10 V
